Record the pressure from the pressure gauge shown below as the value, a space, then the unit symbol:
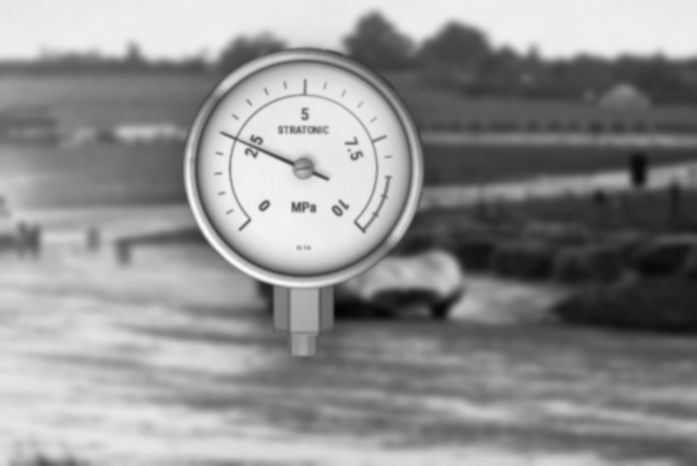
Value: 2.5 MPa
